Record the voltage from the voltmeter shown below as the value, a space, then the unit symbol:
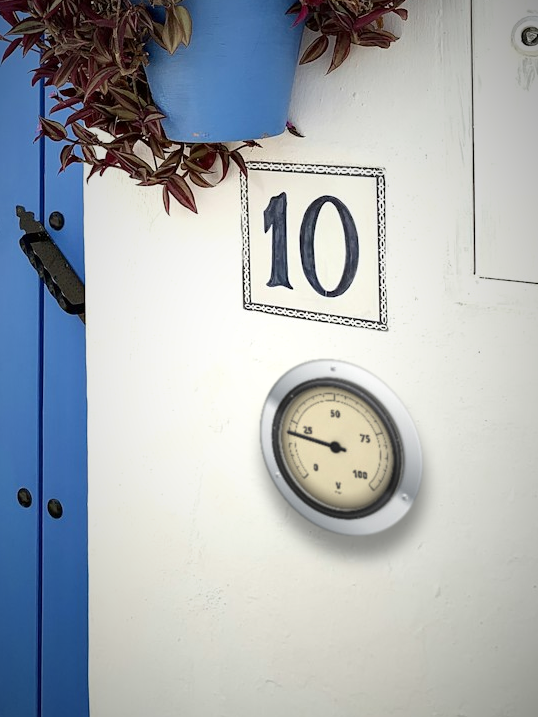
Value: 20 V
